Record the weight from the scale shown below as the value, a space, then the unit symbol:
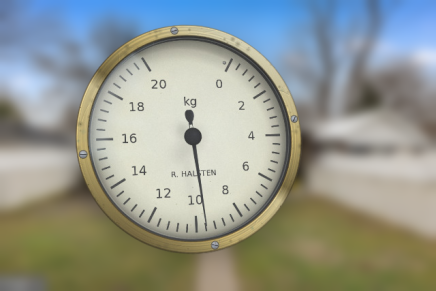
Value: 9.6 kg
